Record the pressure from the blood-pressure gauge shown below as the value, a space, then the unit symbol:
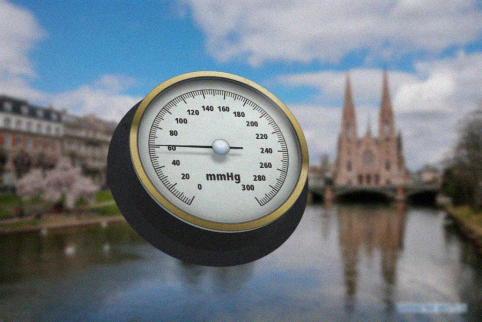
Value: 60 mmHg
